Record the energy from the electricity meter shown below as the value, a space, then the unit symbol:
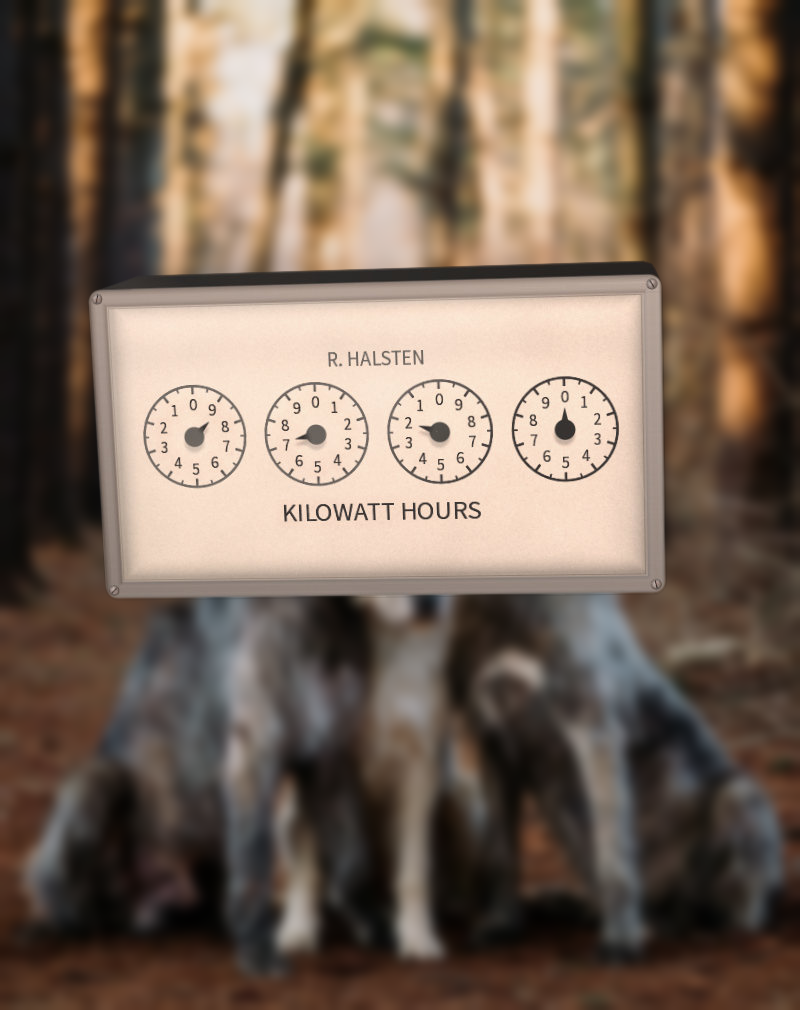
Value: 8720 kWh
